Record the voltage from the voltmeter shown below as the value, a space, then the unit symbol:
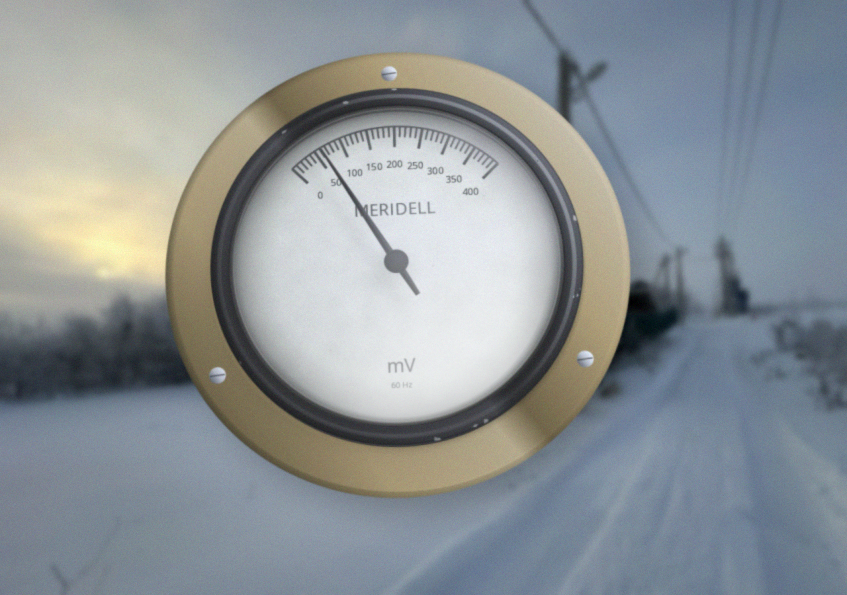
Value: 60 mV
